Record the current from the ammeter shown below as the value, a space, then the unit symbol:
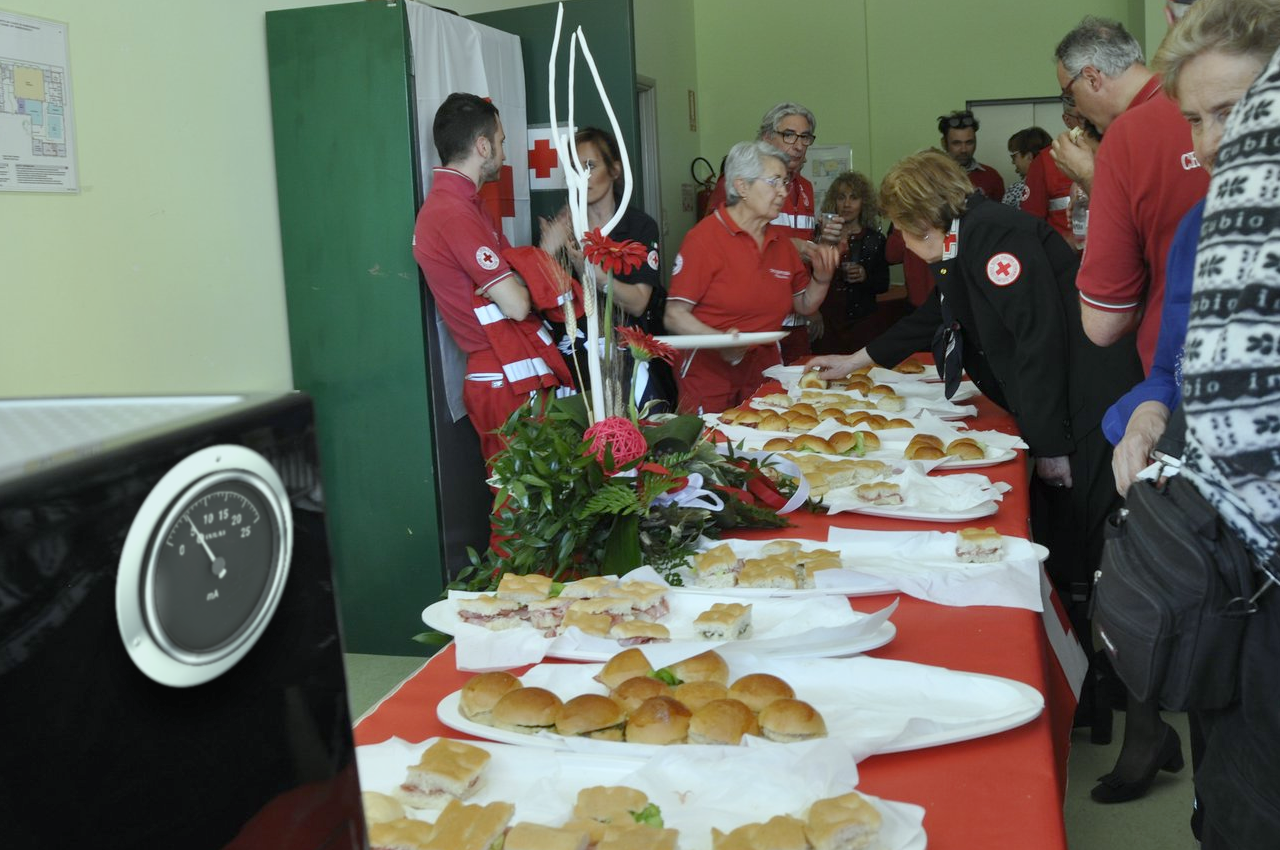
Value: 5 mA
